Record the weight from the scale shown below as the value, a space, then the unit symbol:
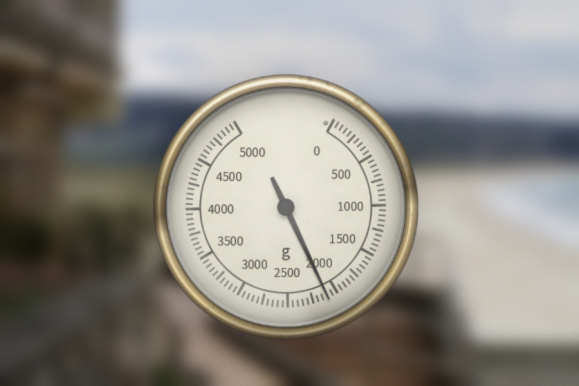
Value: 2100 g
